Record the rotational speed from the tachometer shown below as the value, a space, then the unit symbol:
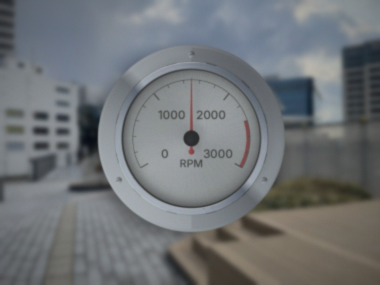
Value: 1500 rpm
